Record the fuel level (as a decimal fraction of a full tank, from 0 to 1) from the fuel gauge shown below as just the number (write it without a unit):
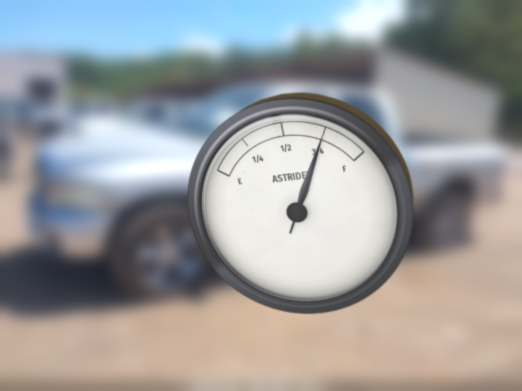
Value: 0.75
